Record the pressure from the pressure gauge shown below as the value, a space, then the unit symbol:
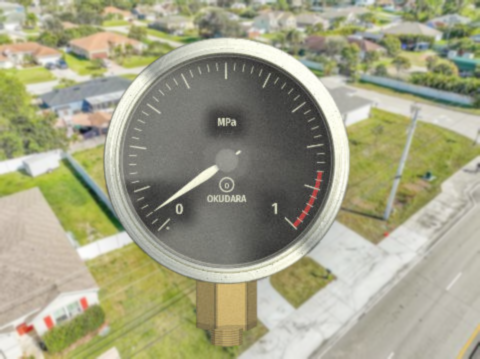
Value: 0.04 MPa
